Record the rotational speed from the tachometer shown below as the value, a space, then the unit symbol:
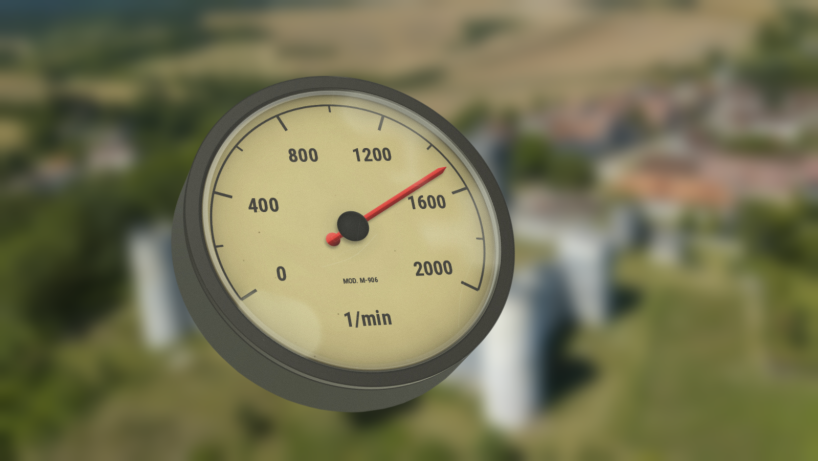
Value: 1500 rpm
